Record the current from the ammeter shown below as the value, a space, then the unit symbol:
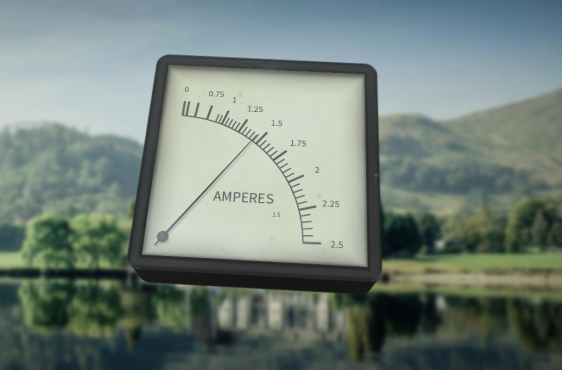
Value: 1.45 A
